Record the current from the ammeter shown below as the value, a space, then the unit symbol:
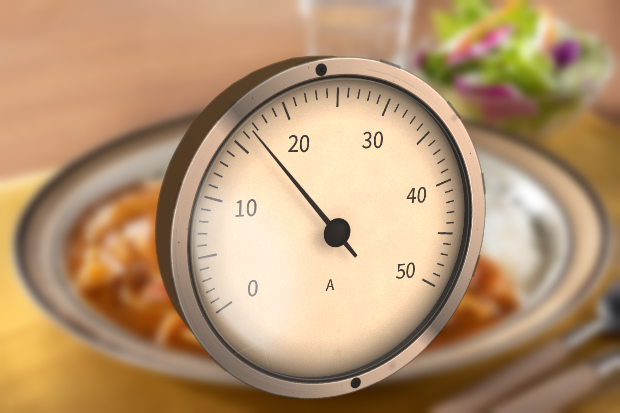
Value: 16.5 A
